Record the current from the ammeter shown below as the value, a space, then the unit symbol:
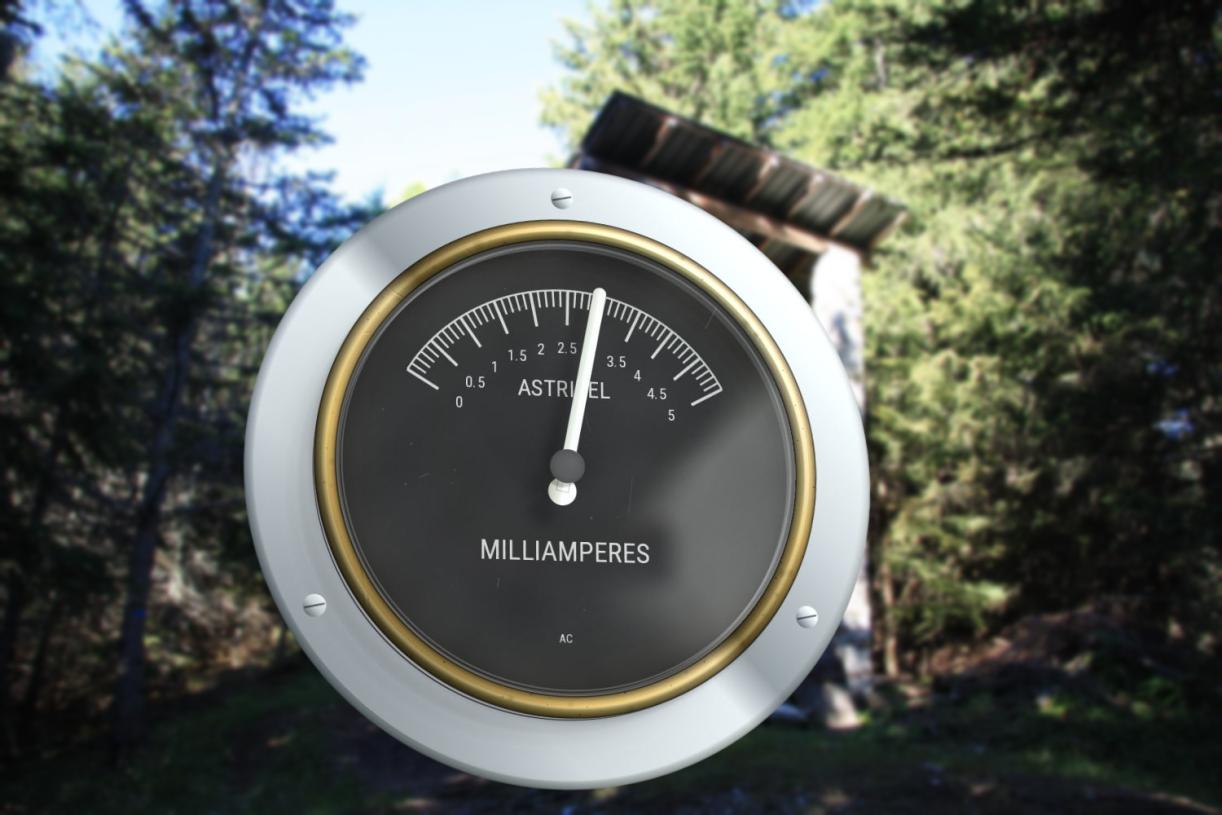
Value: 2.9 mA
